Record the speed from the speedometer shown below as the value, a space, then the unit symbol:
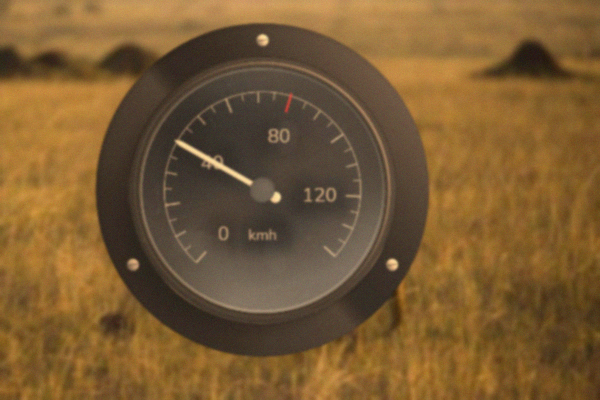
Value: 40 km/h
